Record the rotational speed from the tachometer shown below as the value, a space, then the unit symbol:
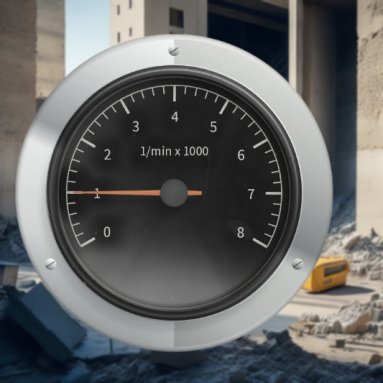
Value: 1000 rpm
